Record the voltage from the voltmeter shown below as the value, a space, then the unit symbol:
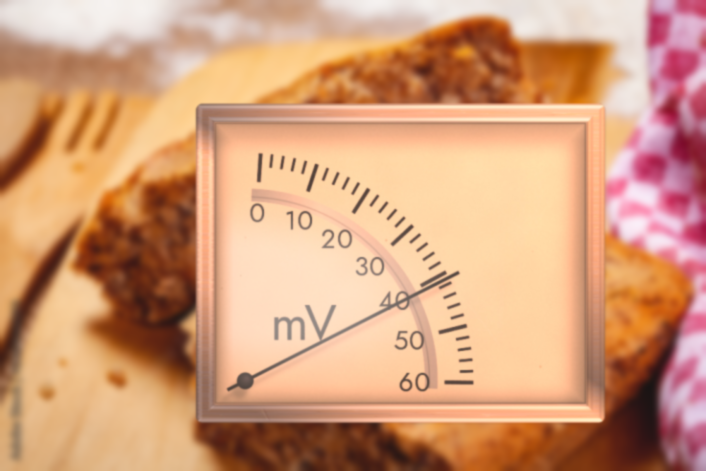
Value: 41 mV
